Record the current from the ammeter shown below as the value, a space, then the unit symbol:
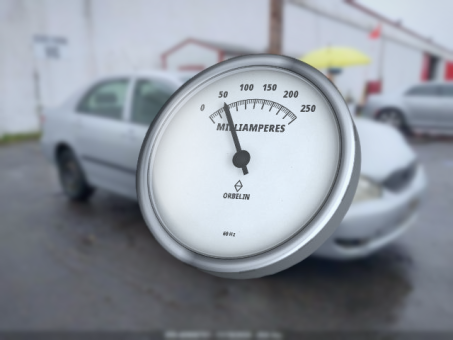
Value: 50 mA
